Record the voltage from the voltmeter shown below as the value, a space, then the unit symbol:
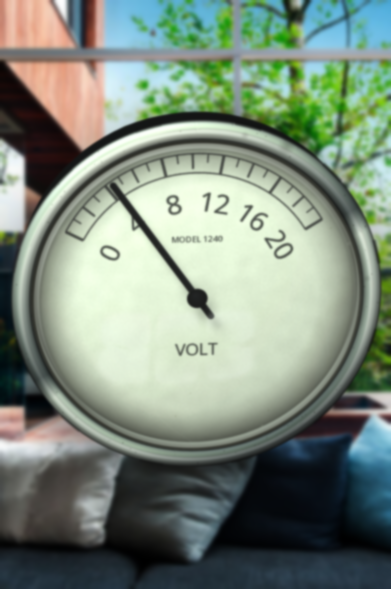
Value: 4.5 V
